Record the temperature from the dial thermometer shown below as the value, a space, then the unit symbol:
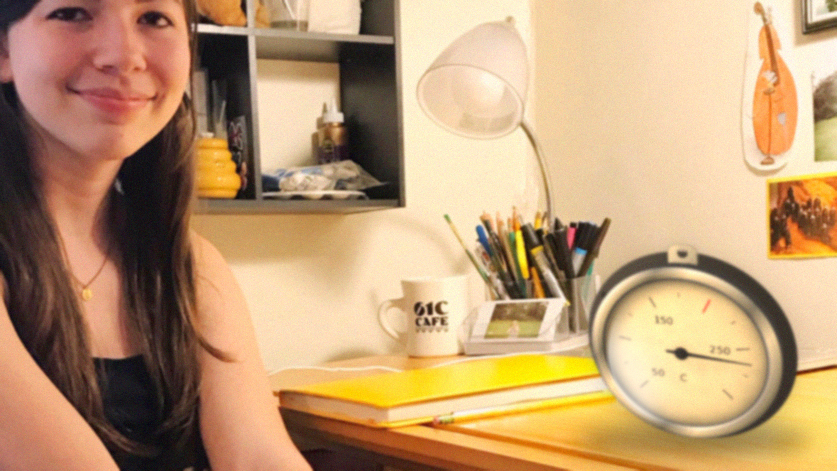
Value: 262.5 °C
